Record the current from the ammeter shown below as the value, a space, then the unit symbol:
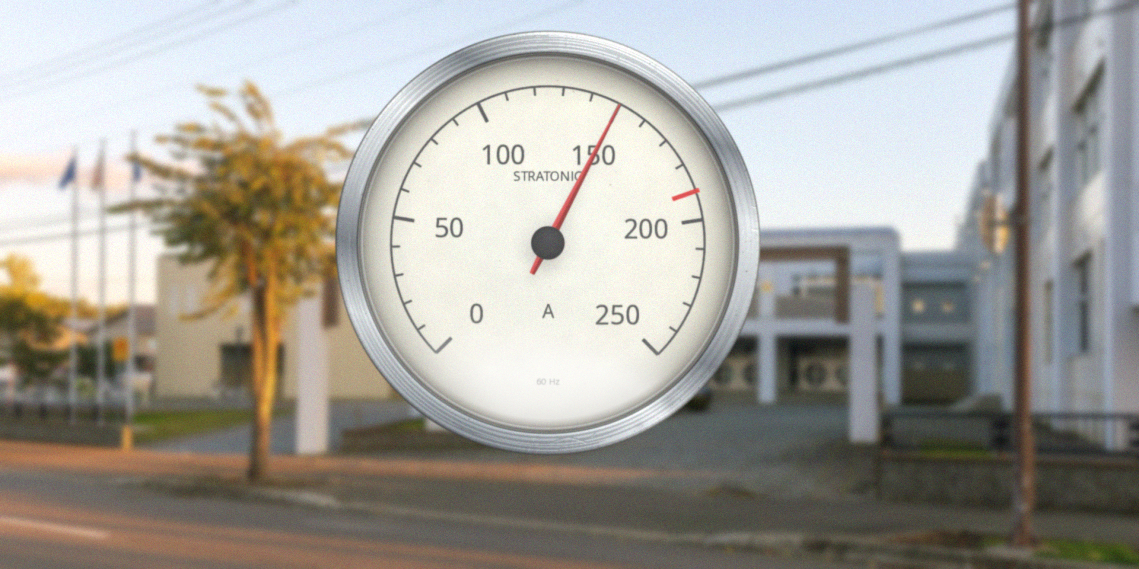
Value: 150 A
